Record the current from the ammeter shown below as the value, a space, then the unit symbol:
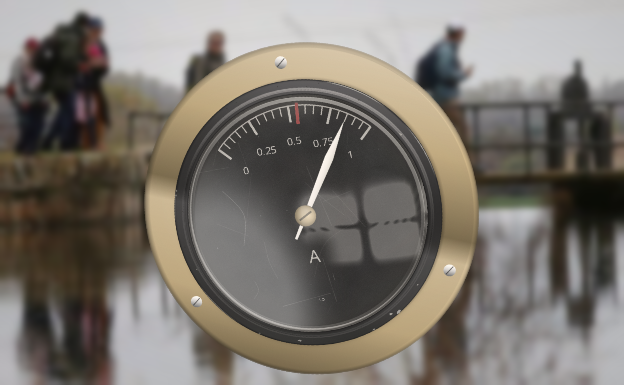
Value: 0.85 A
